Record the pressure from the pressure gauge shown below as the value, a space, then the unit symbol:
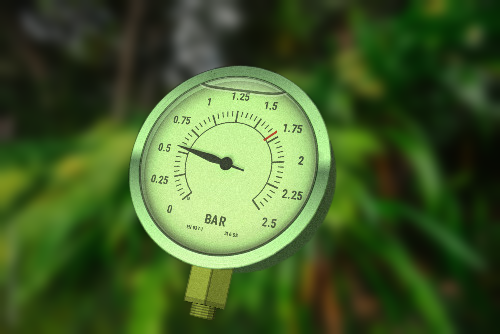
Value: 0.55 bar
